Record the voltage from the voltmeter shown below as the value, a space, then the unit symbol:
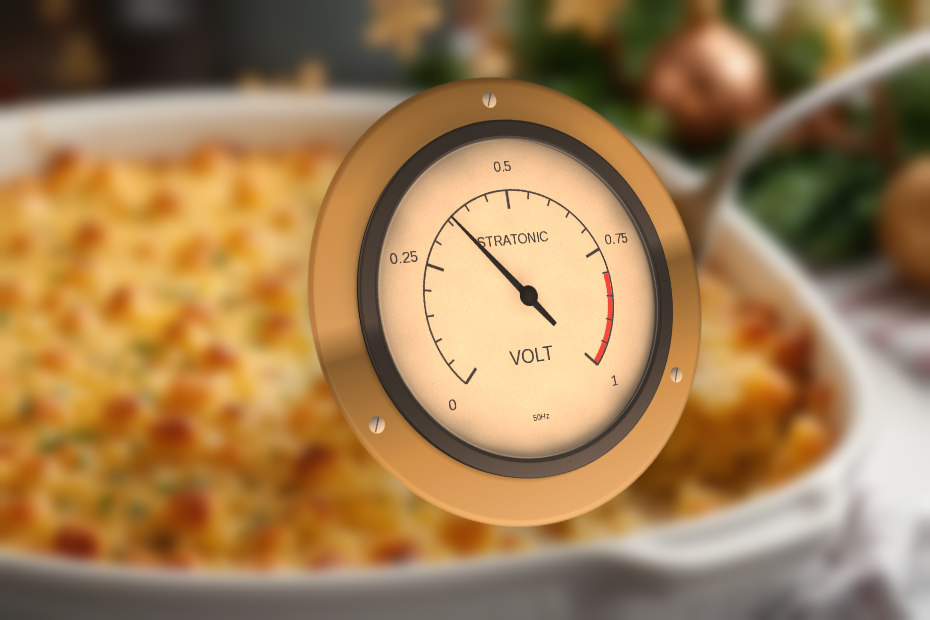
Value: 0.35 V
